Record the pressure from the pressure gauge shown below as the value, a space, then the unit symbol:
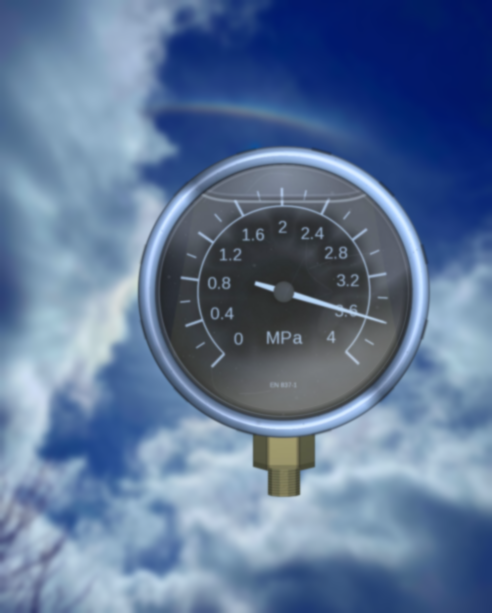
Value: 3.6 MPa
